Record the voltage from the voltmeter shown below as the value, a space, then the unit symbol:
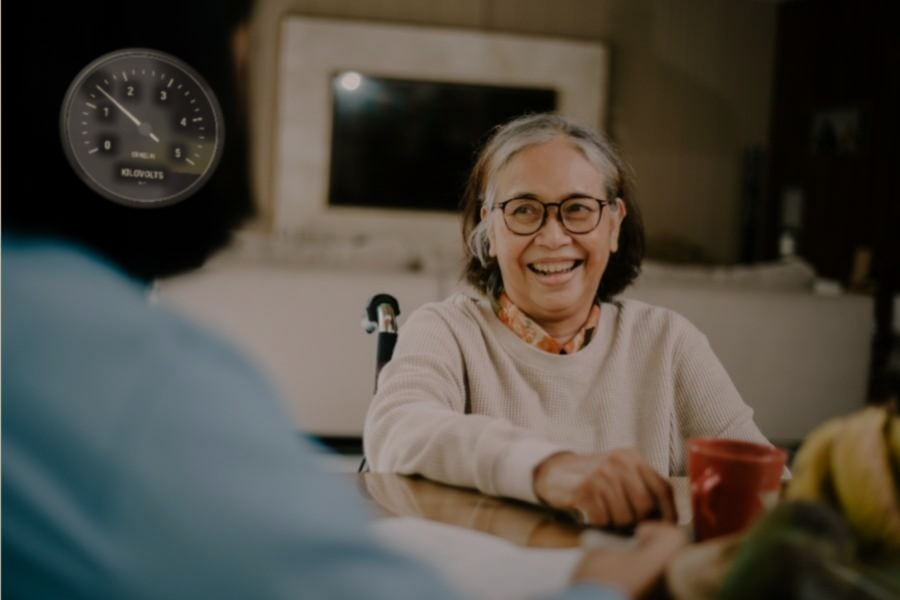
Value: 1.4 kV
